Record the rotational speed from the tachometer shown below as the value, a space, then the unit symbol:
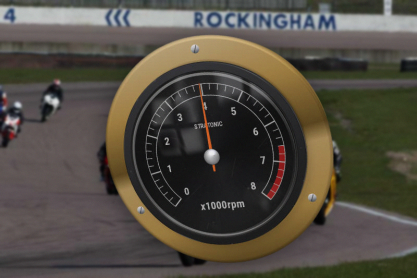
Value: 4000 rpm
